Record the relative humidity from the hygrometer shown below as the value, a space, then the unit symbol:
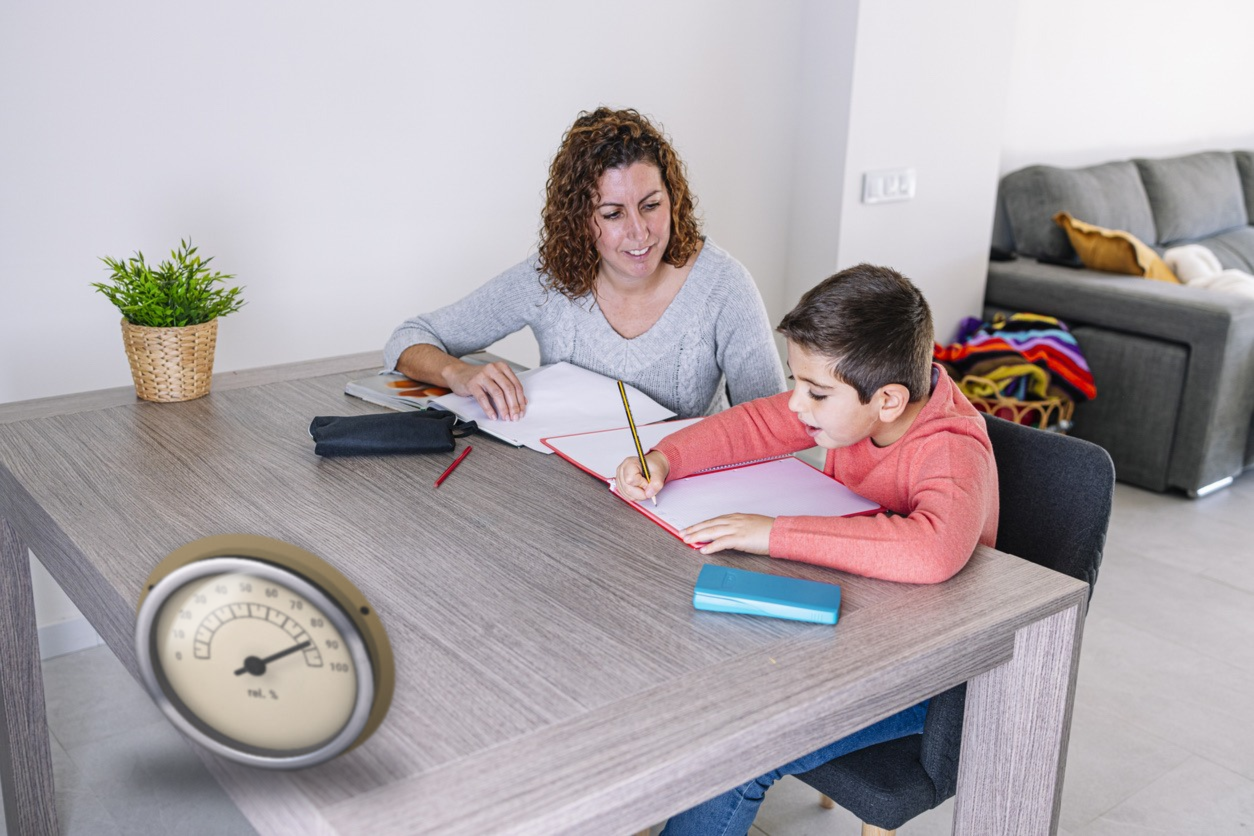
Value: 85 %
